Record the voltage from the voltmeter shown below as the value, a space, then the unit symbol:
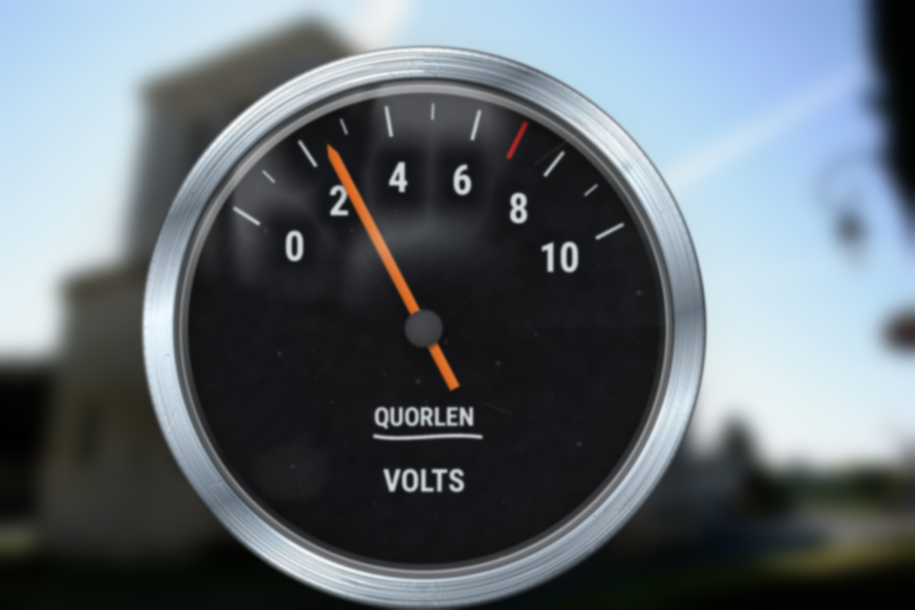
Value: 2.5 V
